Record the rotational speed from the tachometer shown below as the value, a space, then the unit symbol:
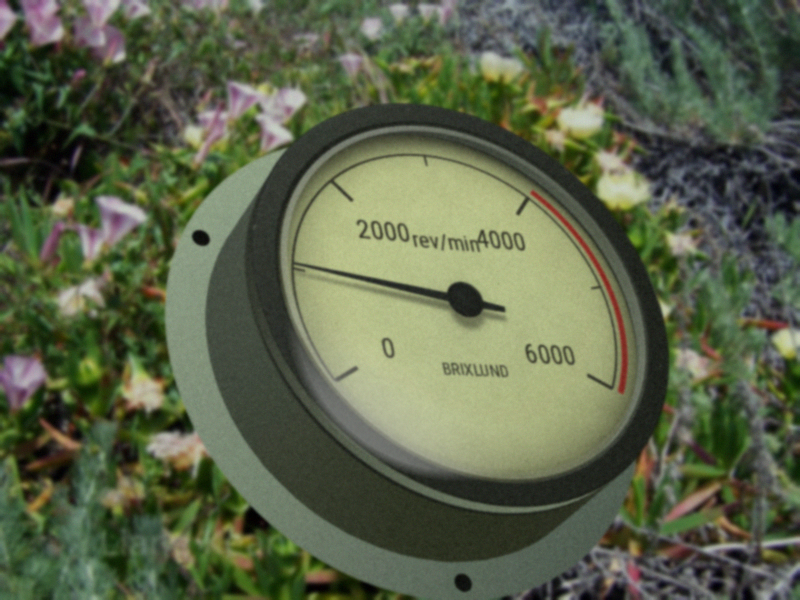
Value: 1000 rpm
